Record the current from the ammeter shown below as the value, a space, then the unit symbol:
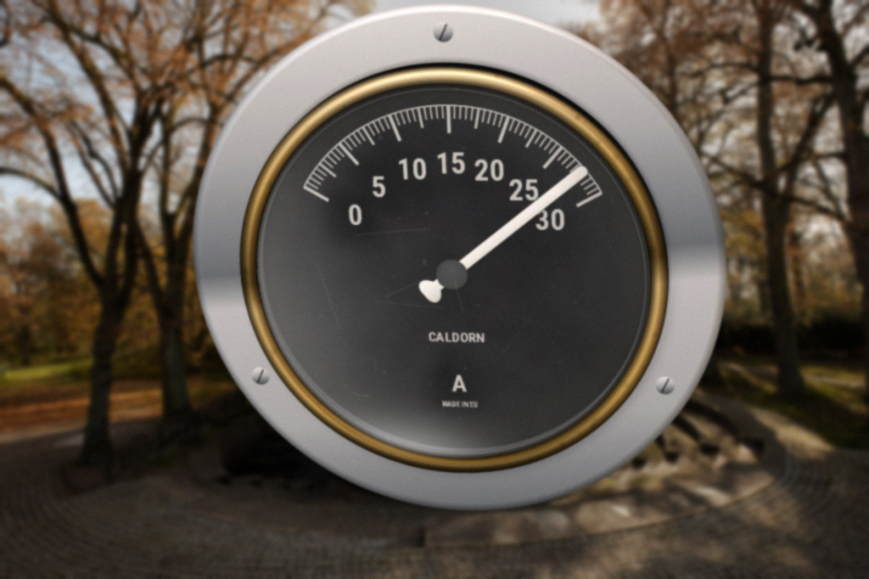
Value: 27.5 A
